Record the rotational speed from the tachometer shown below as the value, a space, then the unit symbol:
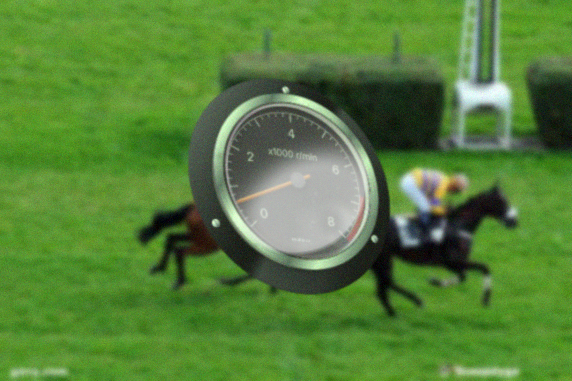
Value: 600 rpm
